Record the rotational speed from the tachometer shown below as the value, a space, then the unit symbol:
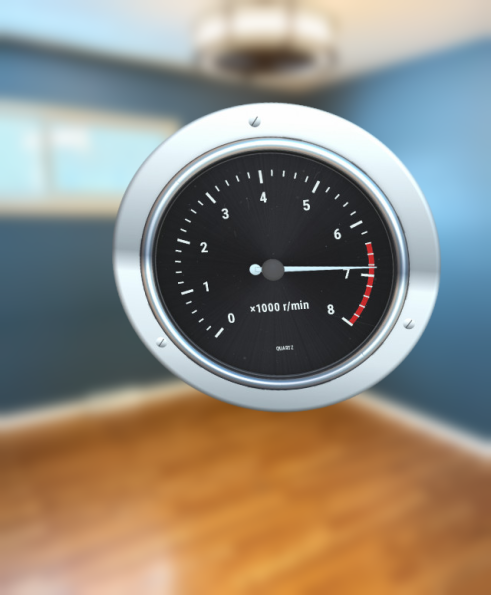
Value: 6800 rpm
